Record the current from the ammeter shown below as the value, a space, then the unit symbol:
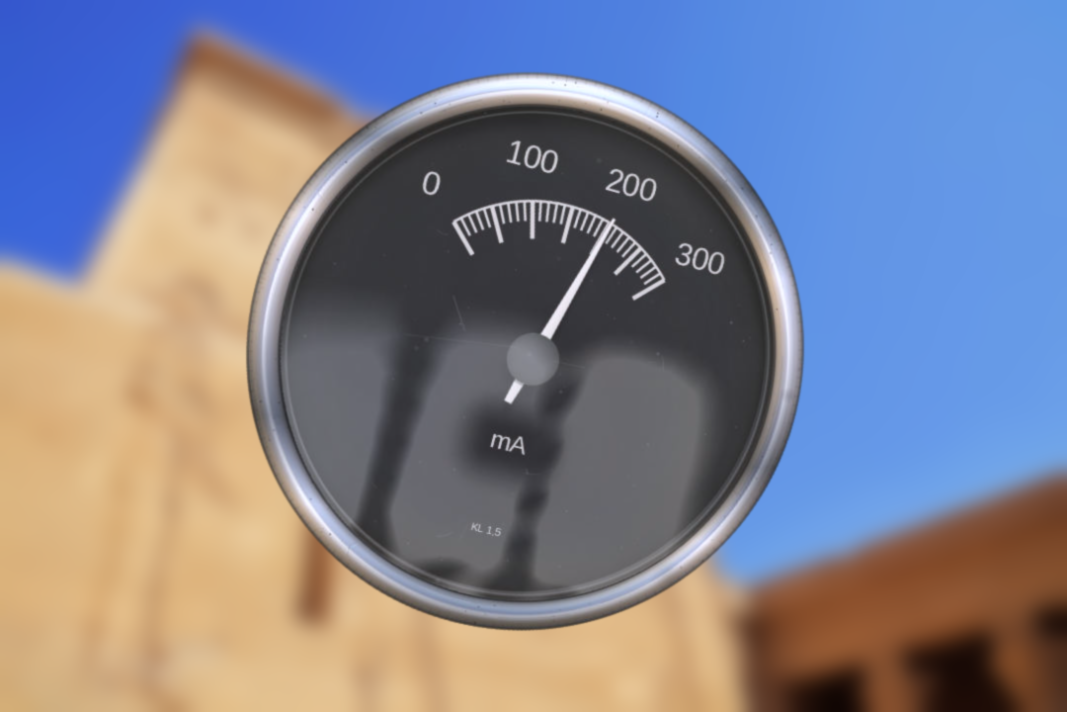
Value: 200 mA
